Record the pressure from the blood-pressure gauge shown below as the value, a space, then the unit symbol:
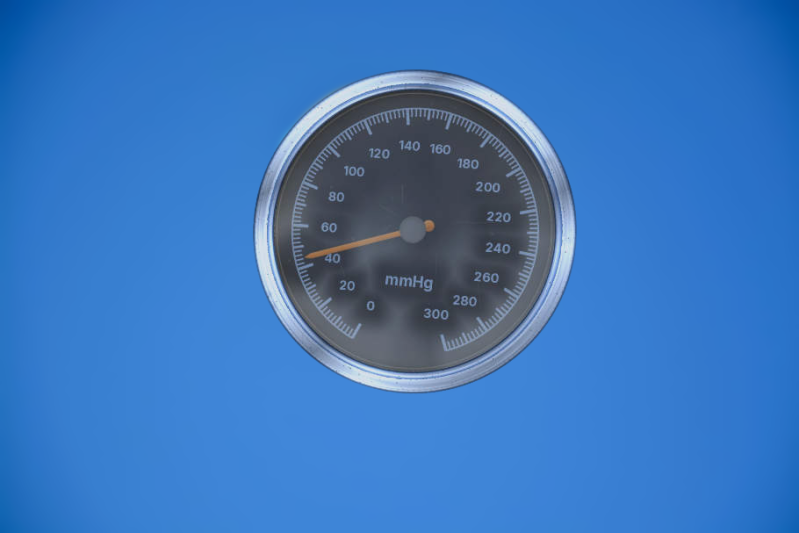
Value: 44 mmHg
